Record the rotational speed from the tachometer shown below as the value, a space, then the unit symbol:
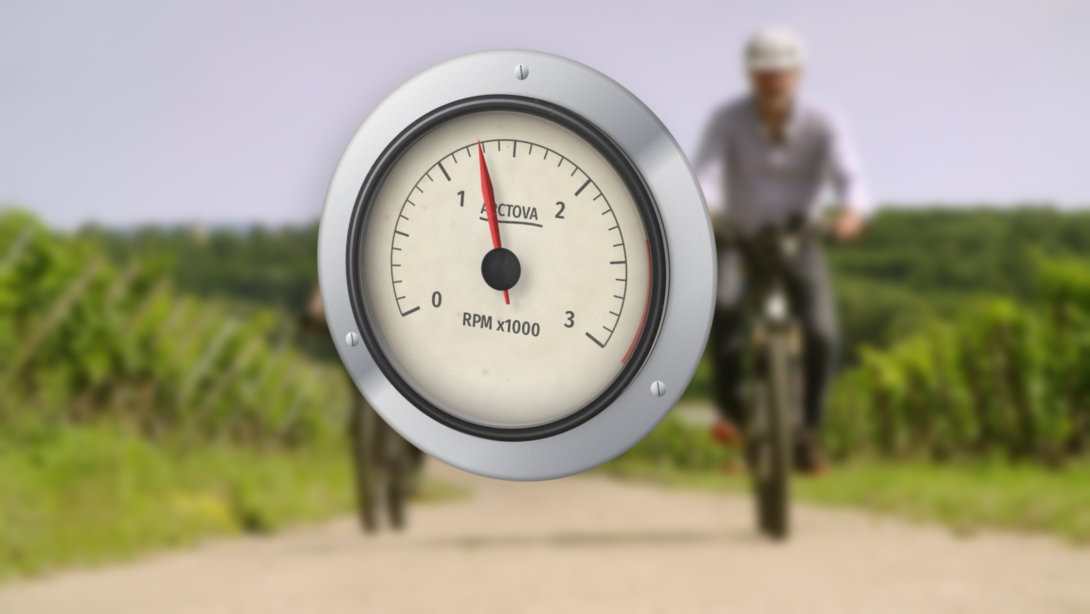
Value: 1300 rpm
